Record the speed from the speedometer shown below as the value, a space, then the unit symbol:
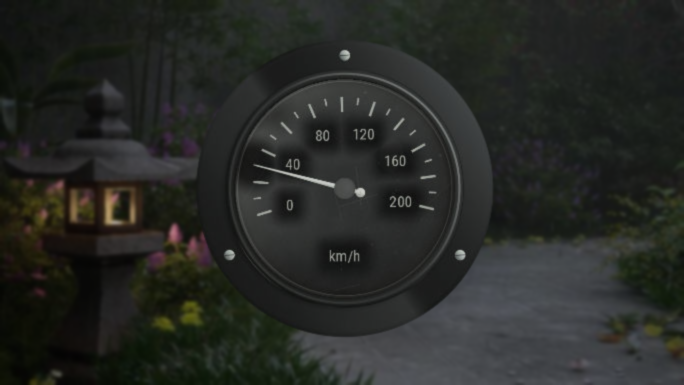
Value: 30 km/h
